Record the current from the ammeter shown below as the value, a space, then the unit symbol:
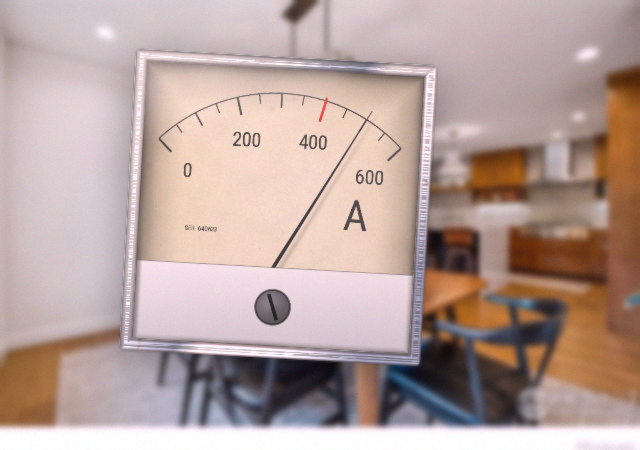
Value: 500 A
